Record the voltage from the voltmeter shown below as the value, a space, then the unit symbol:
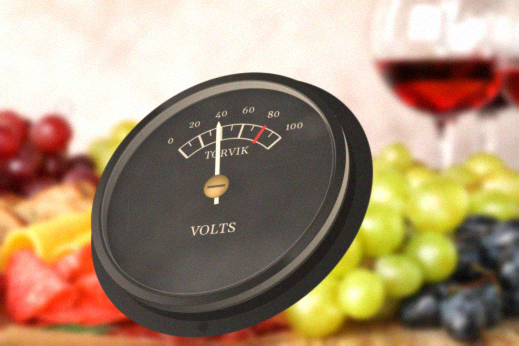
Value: 40 V
